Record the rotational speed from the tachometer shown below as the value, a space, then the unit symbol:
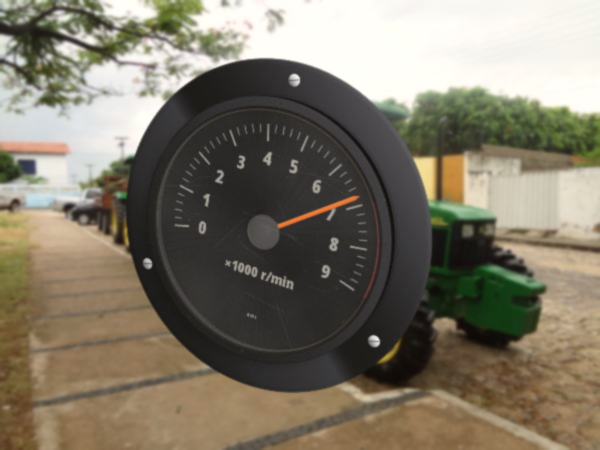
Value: 6800 rpm
